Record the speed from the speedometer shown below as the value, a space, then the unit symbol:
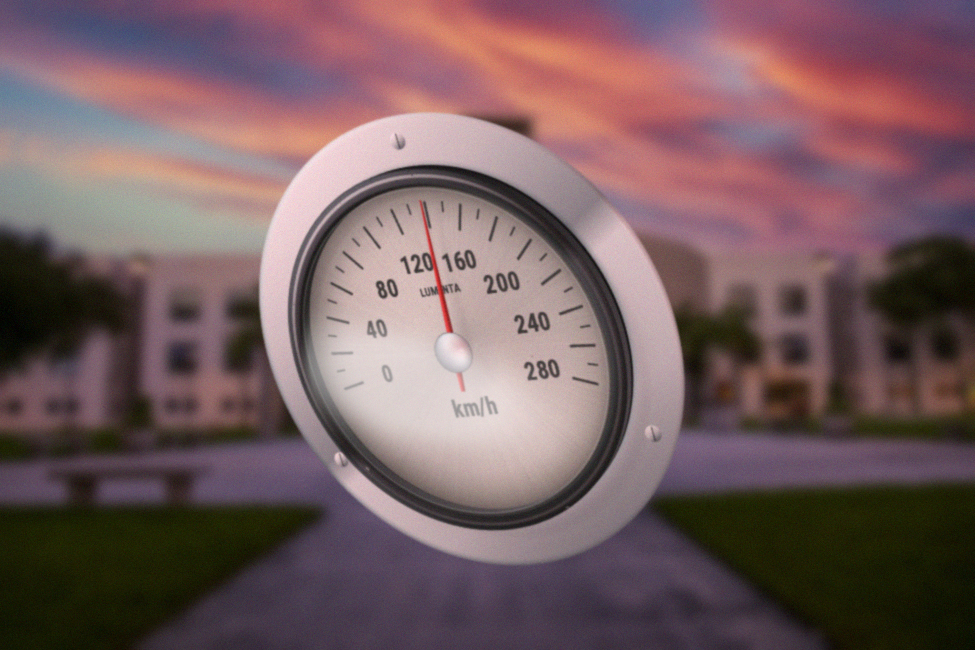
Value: 140 km/h
